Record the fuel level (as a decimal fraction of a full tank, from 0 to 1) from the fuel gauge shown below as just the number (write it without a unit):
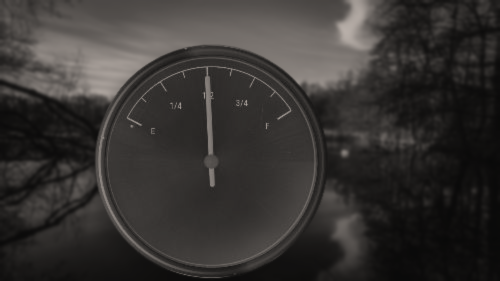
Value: 0.5
